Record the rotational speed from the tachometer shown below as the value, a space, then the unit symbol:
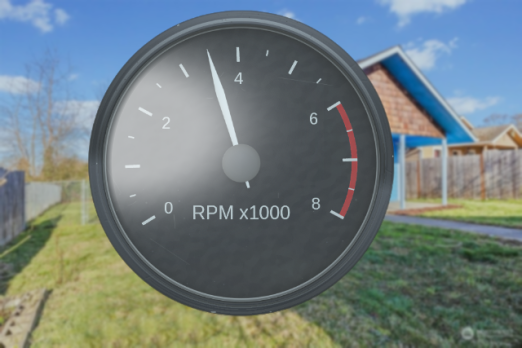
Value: 3500 rpm
